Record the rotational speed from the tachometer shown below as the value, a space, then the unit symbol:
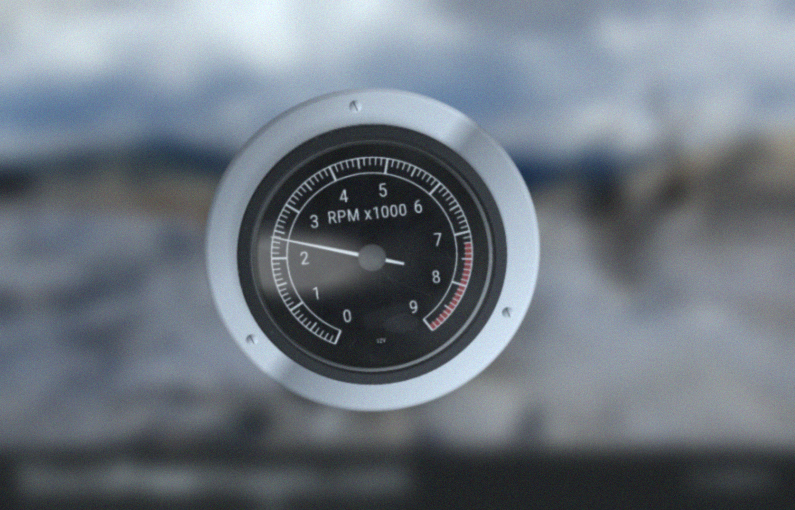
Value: 2400 rpm
